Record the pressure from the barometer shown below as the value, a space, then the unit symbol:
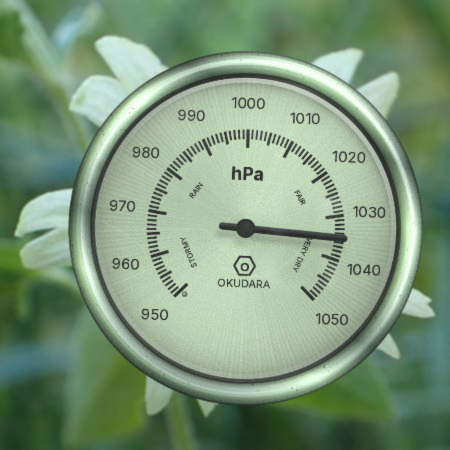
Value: 1035 hPa
